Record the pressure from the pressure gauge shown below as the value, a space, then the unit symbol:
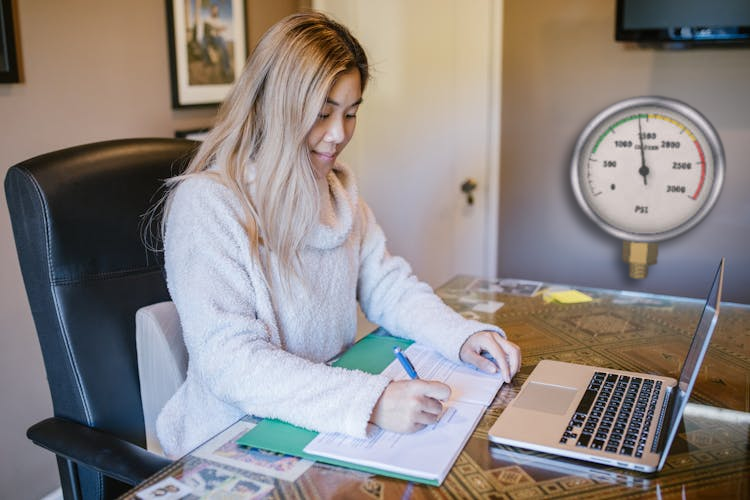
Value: 1400 psi
